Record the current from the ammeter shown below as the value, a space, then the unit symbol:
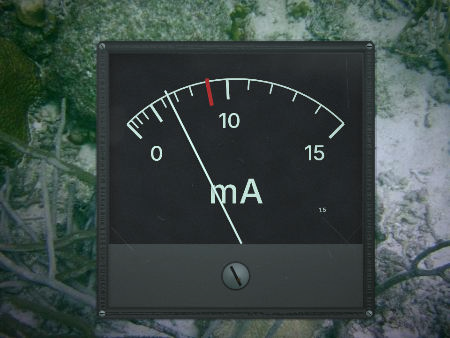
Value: 6.5 mA
